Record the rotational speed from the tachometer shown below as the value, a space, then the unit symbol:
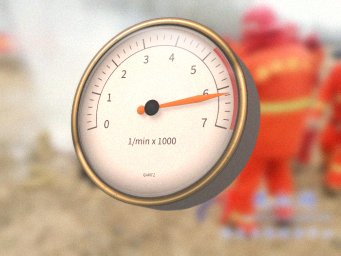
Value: 6200 rpm
